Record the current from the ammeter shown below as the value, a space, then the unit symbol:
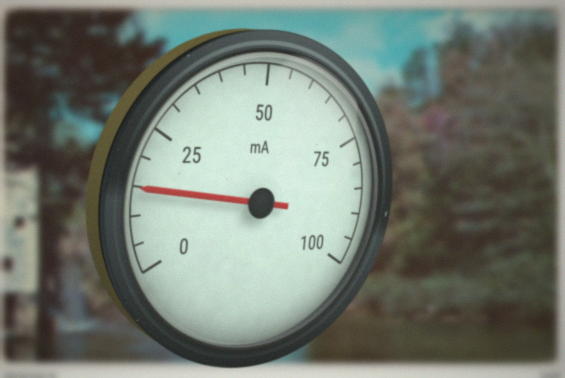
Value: 15 mA
